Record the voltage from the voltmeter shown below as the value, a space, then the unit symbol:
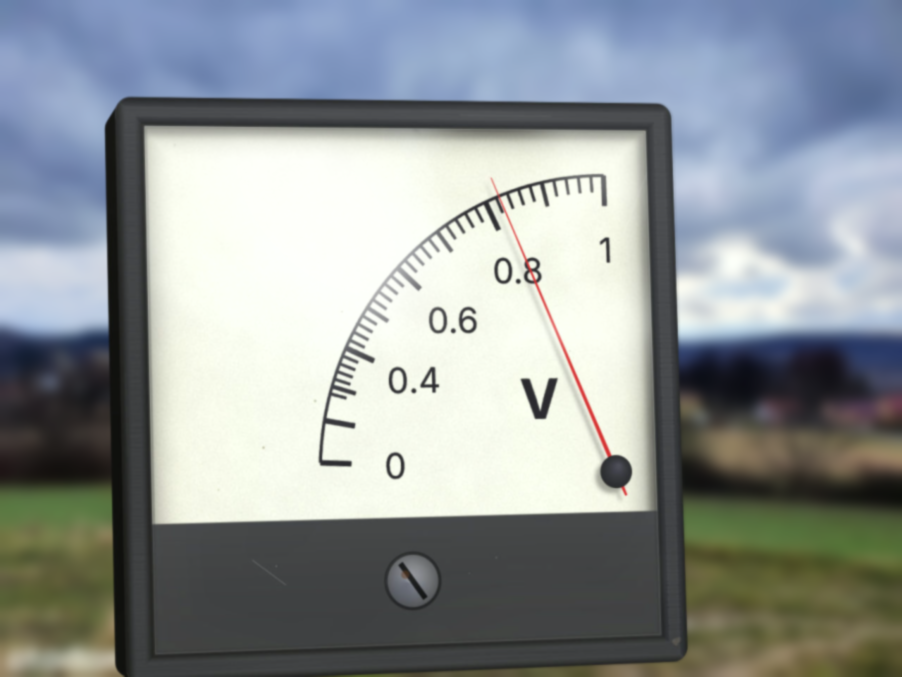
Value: 0.82 V
